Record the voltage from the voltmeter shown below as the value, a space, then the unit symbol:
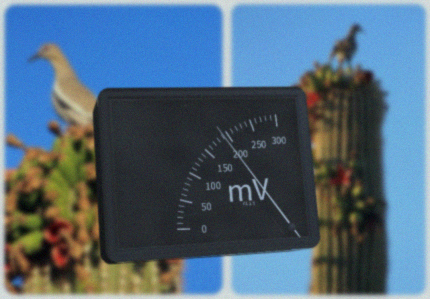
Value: 190 mV
